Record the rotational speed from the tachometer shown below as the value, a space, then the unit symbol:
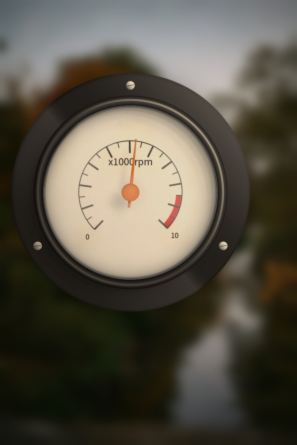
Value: 5250 rpm
